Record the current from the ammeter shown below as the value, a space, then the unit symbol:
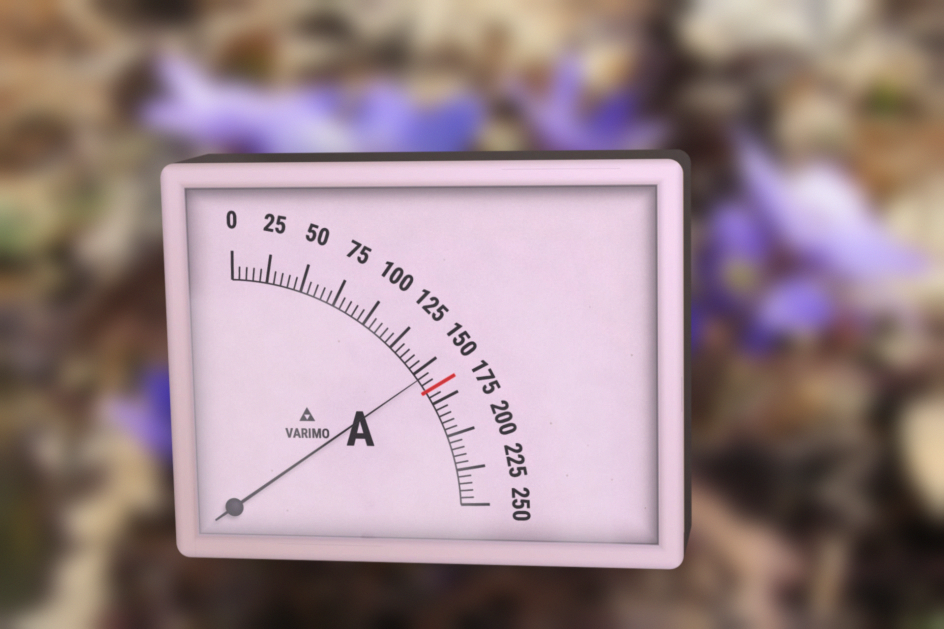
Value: 155 A
